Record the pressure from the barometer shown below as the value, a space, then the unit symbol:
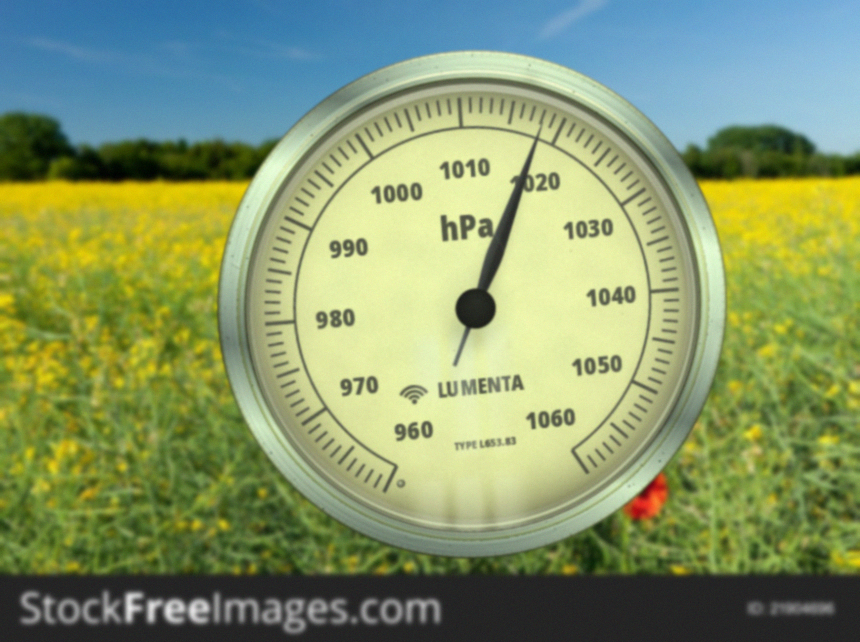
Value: 1018 hPa
